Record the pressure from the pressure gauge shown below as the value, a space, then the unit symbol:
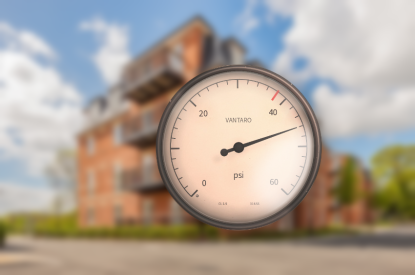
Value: 46 psi
